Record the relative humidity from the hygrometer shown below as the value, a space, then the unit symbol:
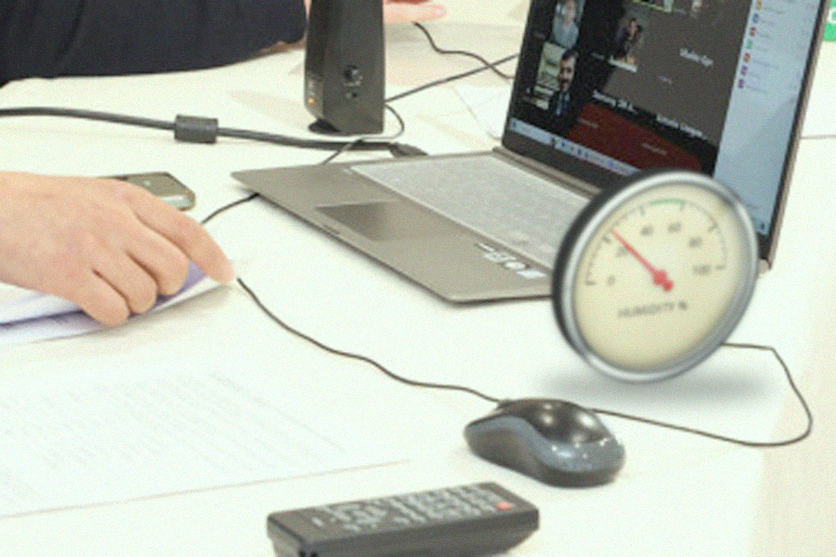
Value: 24 %
